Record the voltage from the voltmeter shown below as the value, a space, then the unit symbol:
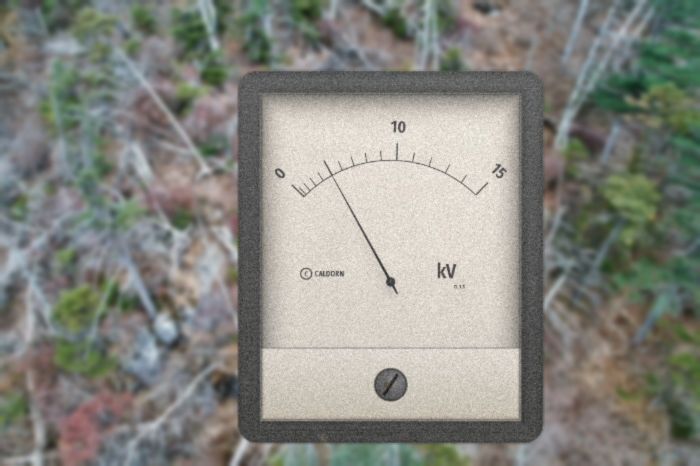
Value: 5 kV
